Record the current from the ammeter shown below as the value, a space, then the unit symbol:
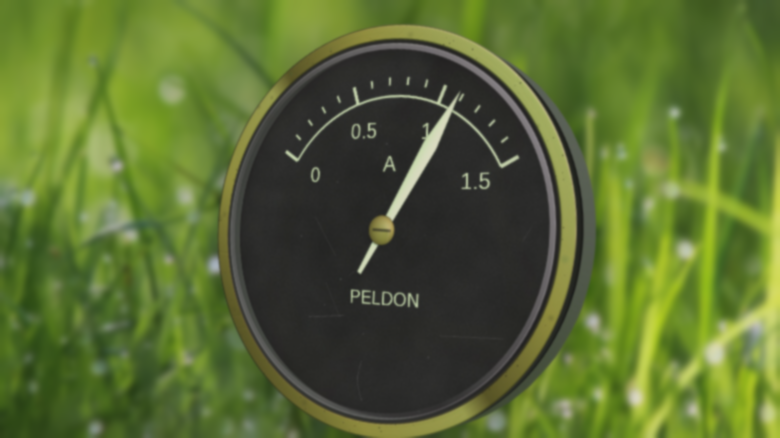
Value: 1.1 A
